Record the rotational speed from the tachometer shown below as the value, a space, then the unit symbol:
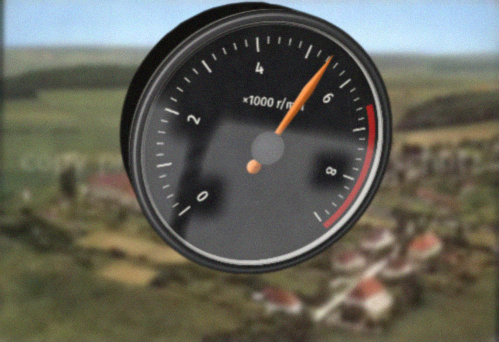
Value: 5400 rpm
